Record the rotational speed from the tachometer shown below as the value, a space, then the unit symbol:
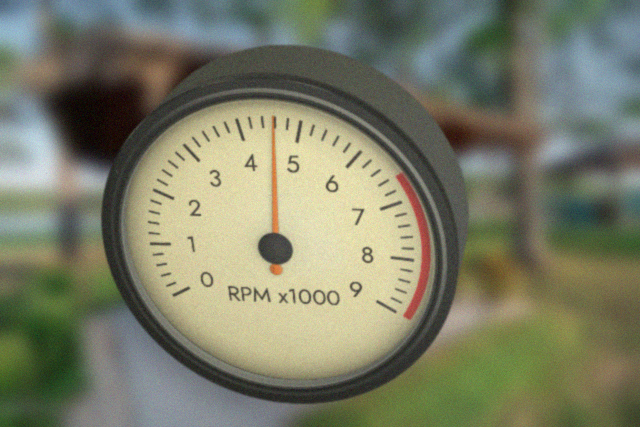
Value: 4600 rpm
